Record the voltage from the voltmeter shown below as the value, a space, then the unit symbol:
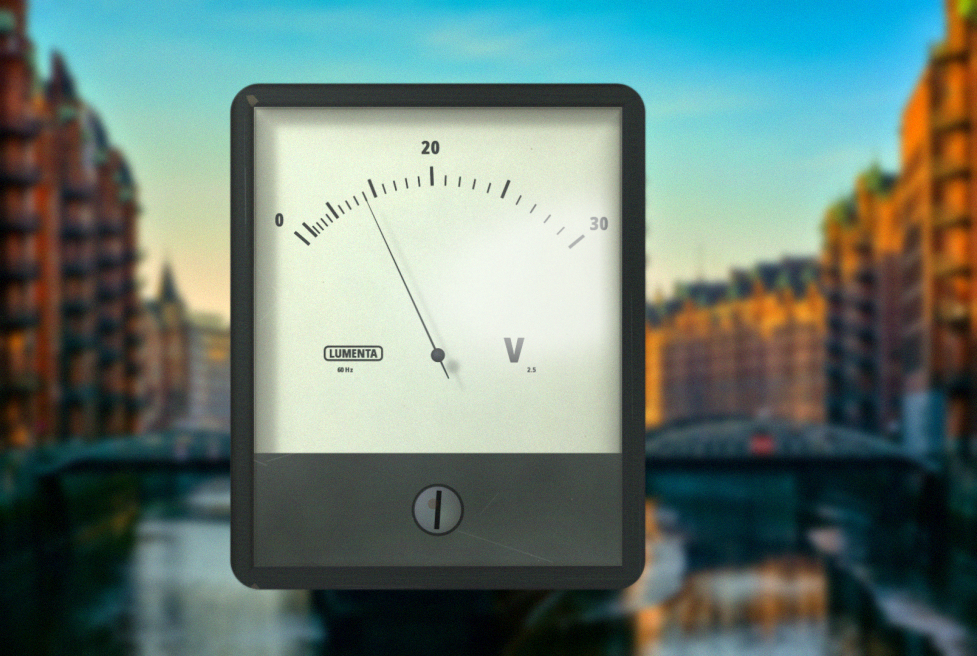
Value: 14 V
